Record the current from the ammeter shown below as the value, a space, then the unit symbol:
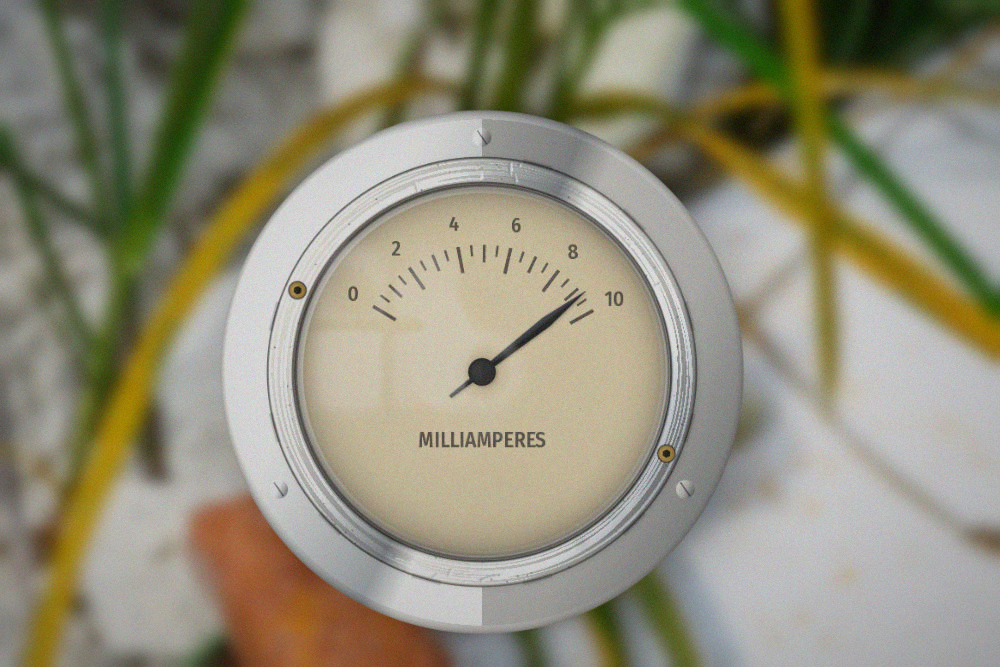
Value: 9.25 mA
